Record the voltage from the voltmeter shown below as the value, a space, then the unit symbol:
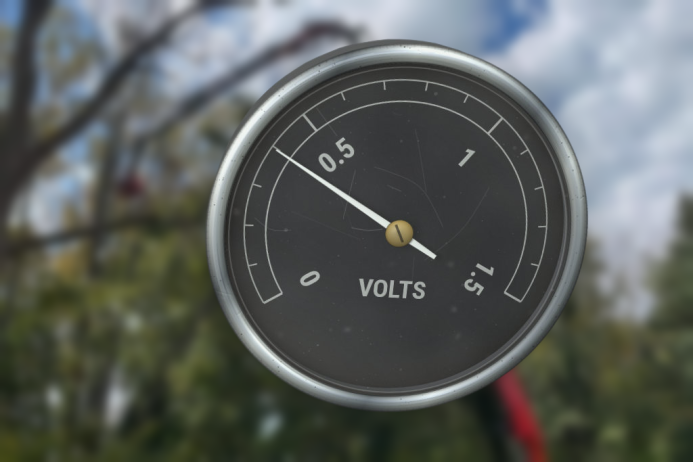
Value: 0.4 V
